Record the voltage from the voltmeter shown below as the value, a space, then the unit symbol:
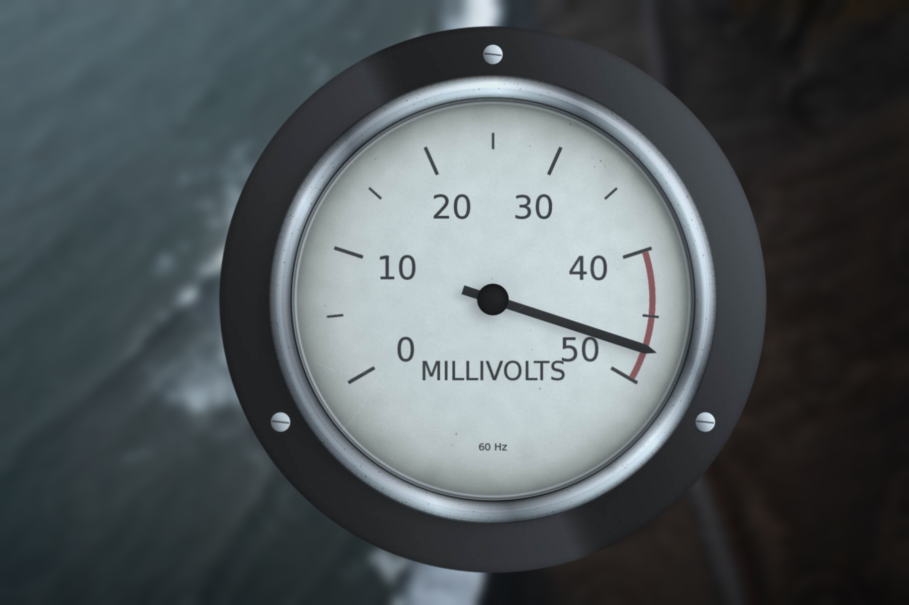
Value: 47.5 mV
